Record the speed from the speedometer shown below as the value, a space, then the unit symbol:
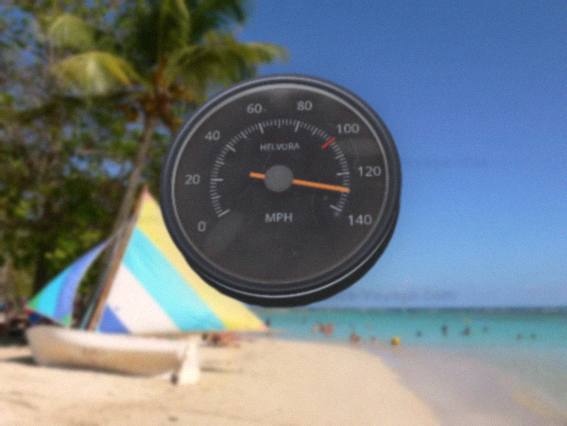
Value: 130 mph
